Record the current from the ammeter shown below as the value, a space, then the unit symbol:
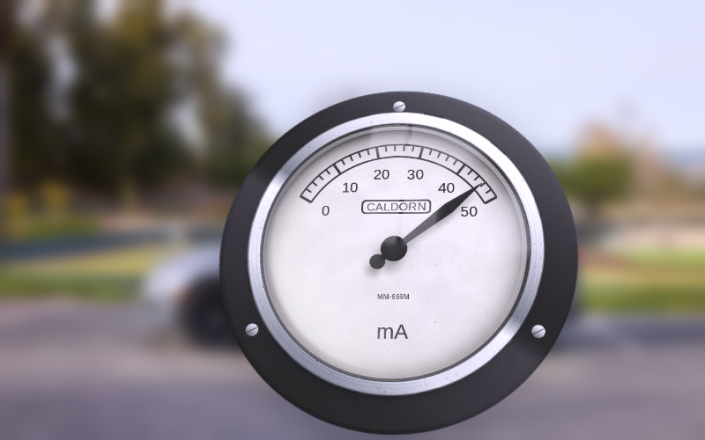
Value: 46 mA
